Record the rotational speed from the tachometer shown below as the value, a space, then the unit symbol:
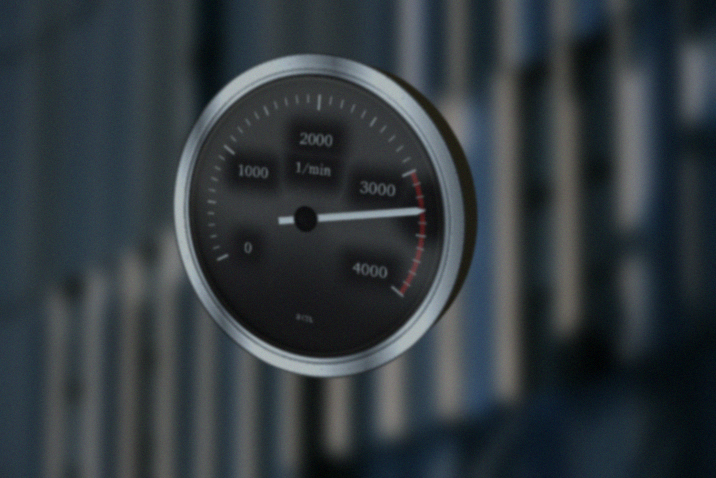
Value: 3300 rpm
